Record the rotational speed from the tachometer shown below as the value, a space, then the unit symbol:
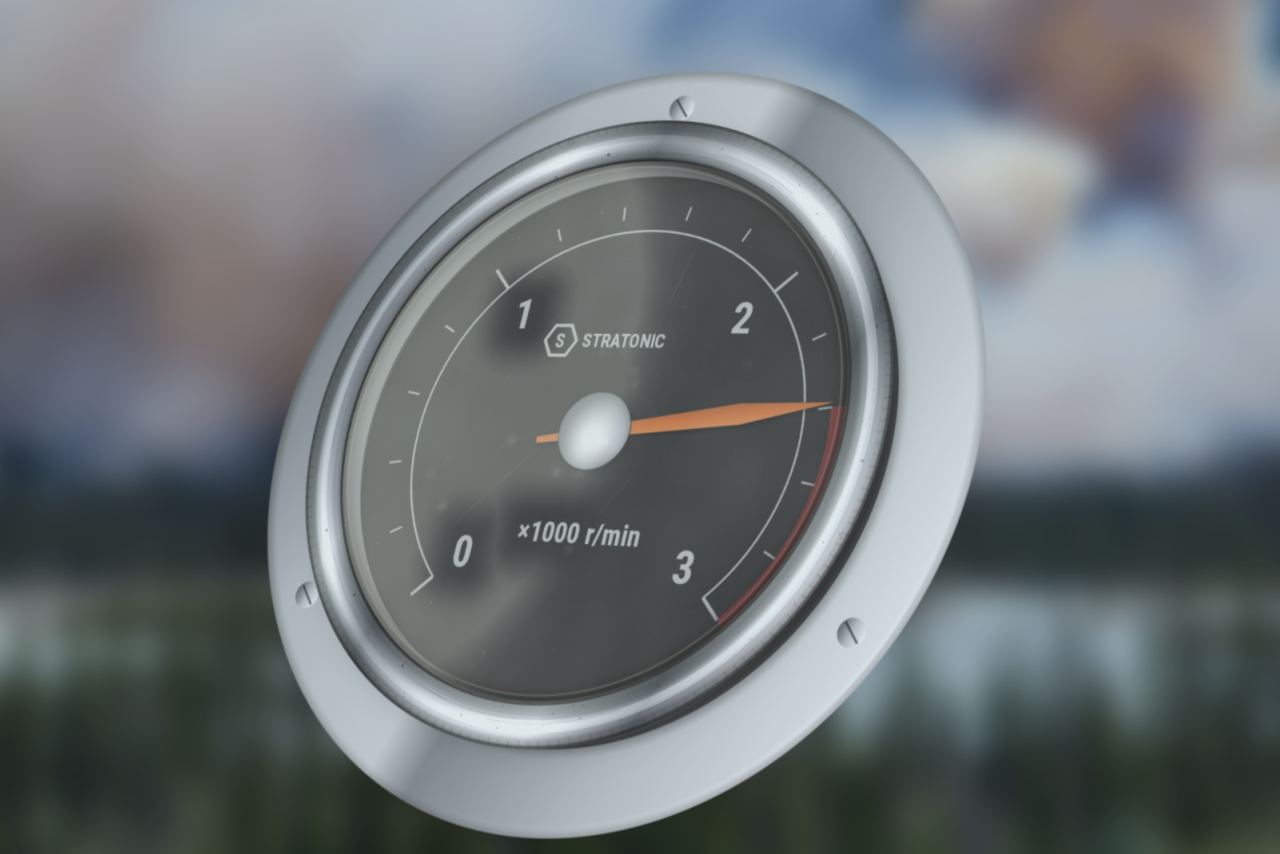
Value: 2400 rpm
